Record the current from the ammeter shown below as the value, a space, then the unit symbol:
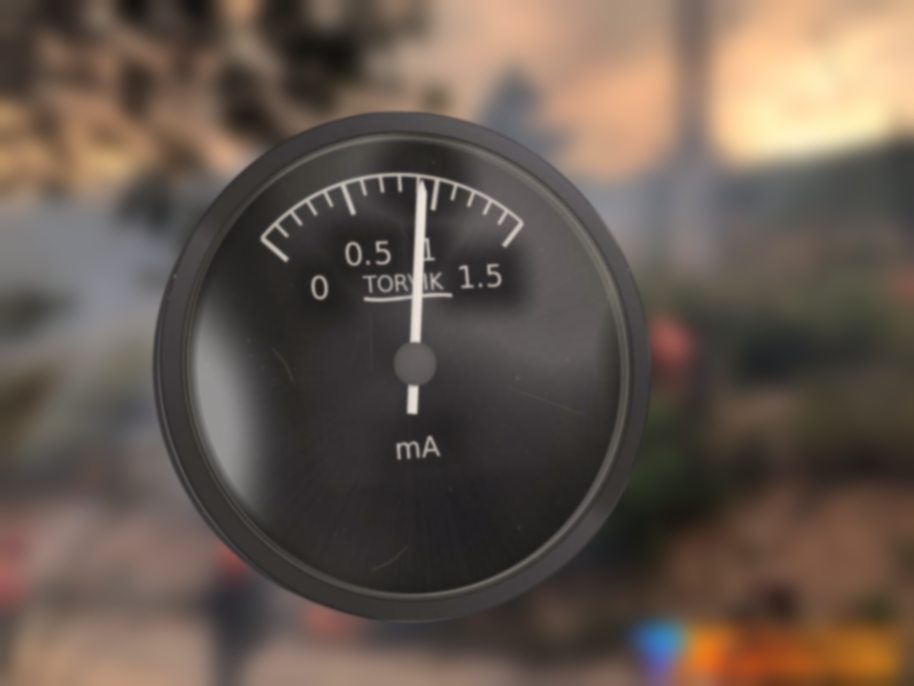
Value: 0.9 mA
